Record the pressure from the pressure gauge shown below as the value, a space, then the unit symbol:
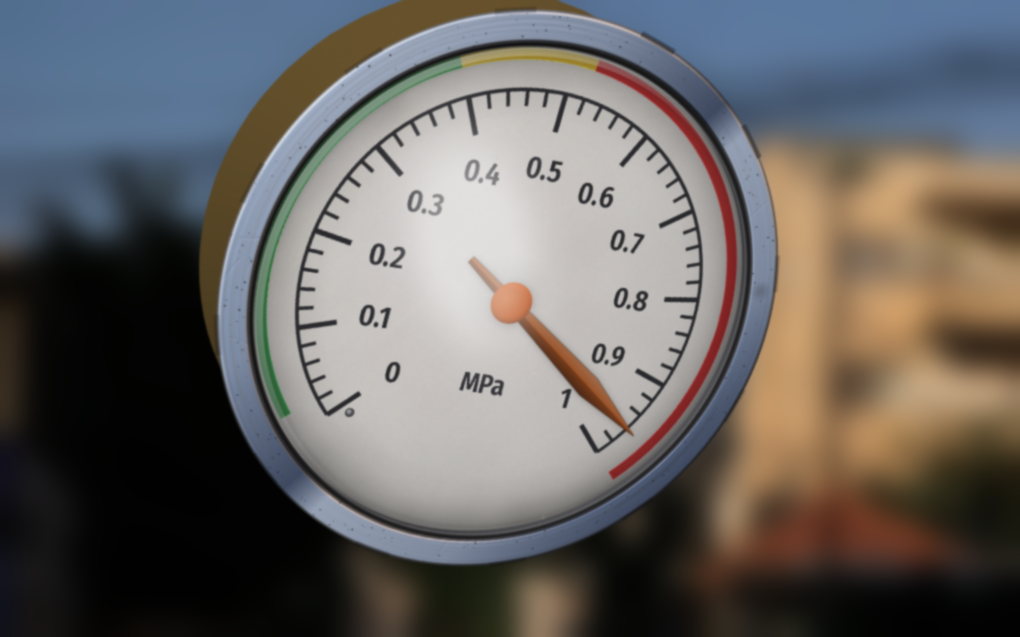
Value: 0.96 MPa
